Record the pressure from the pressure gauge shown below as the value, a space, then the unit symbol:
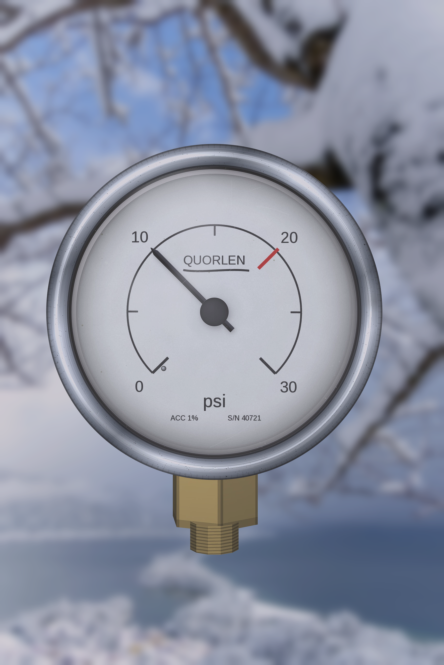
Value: 10 psi
